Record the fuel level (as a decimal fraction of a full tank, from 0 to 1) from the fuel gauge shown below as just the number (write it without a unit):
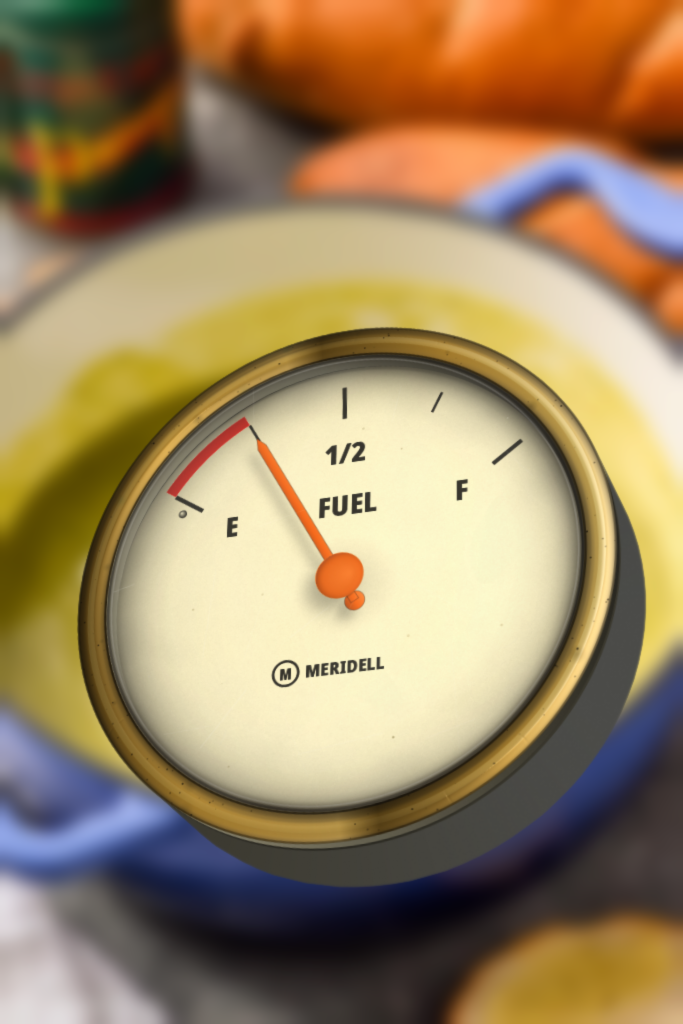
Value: 0.25
